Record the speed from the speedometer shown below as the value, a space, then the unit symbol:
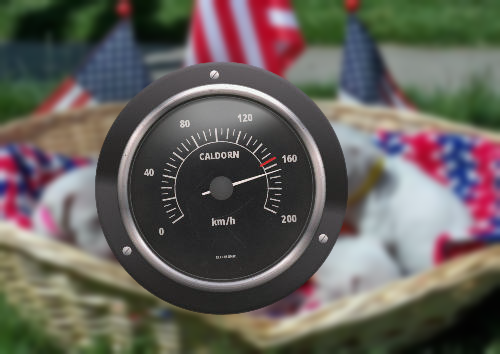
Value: 165 km/h
